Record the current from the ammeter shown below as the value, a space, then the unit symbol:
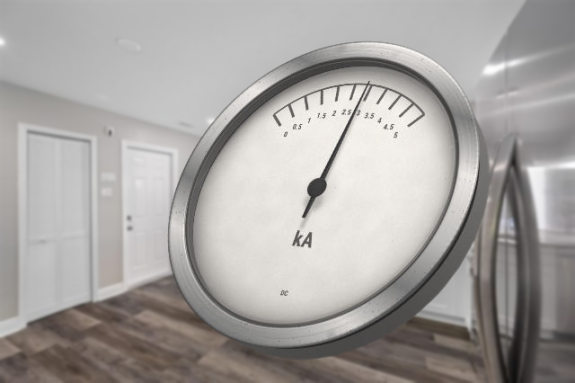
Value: 3 kA
